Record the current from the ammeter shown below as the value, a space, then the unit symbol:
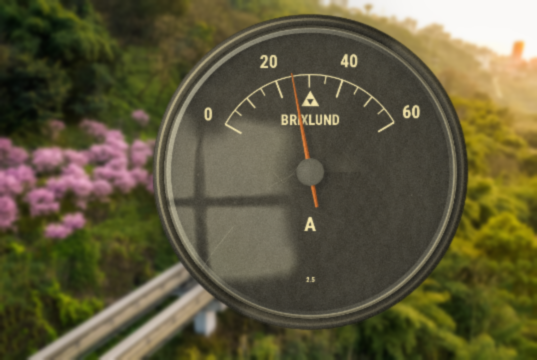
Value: 25 A
